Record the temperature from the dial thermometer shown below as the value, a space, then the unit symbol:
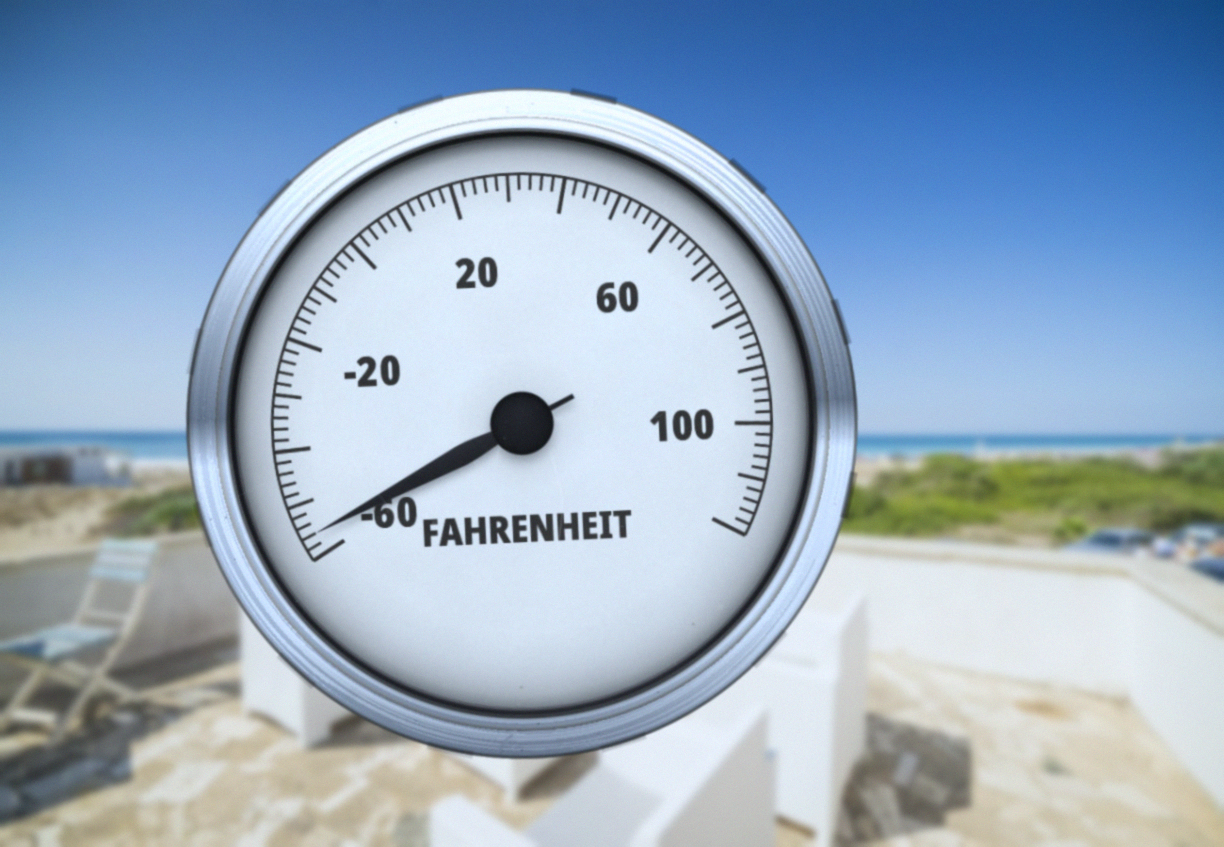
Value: -56 °F
